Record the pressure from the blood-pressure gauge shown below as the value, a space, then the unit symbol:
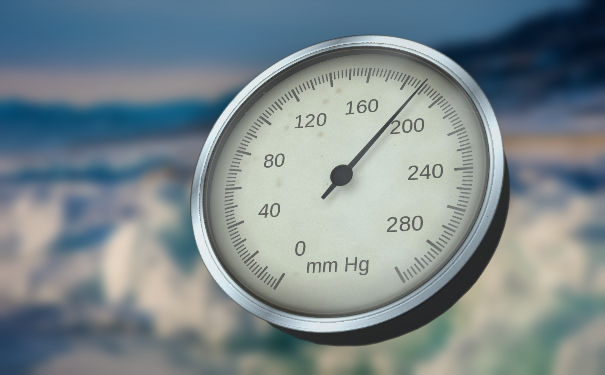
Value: 190 mmHg
